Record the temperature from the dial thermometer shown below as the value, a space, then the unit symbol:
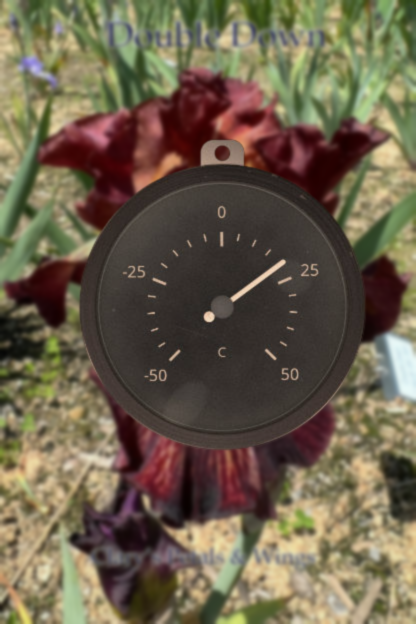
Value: 20 °C
